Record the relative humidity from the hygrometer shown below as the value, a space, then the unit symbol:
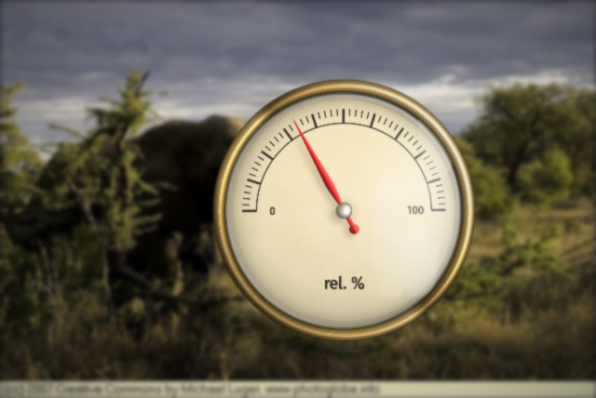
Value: 34 %
